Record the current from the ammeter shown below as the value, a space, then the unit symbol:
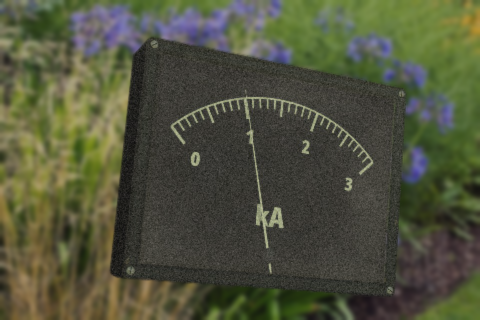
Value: 1 kA
